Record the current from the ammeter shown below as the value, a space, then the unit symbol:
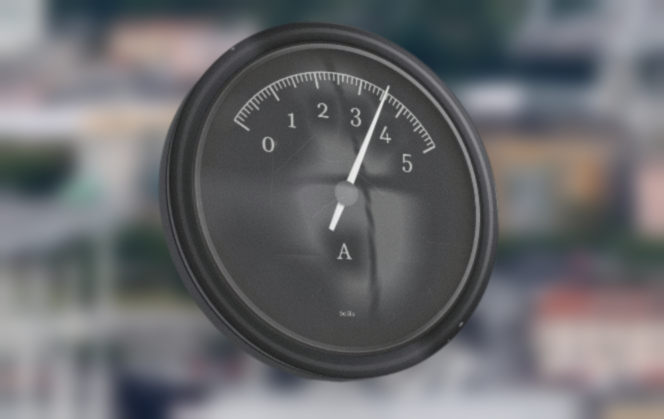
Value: 3.5 A
